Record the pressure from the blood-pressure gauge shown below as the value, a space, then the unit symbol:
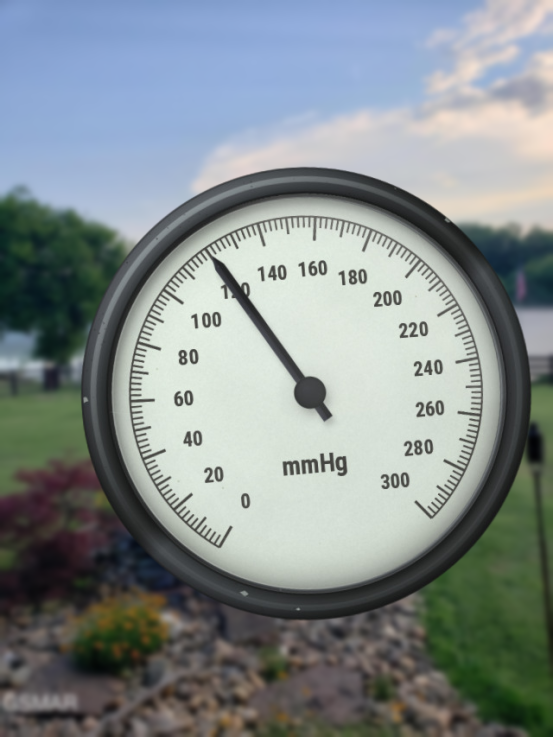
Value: 120 mmHg
